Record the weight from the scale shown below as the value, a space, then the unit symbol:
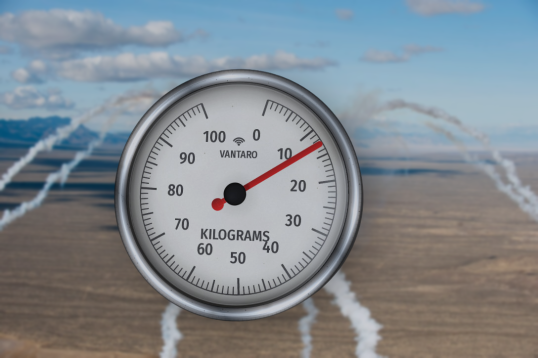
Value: 13 kg
